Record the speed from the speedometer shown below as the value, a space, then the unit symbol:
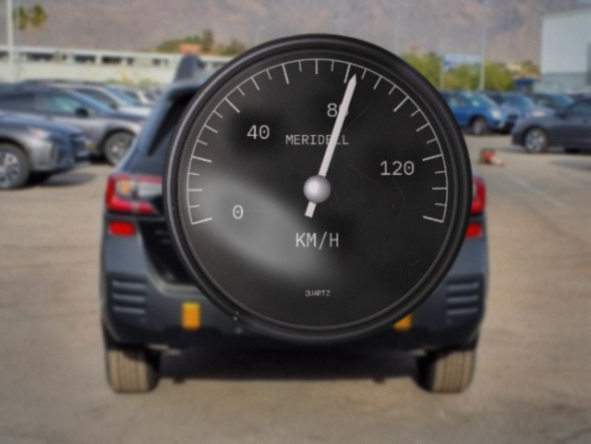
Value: 82.5 km/h
